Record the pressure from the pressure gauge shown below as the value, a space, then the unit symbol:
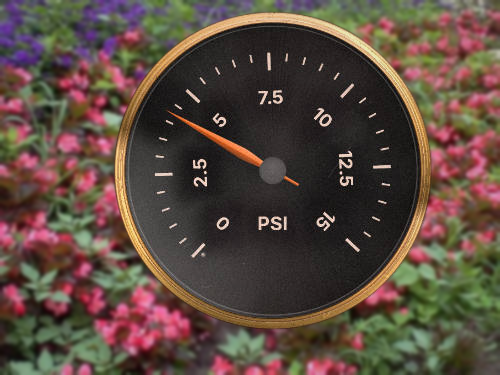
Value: 4.25 psi
